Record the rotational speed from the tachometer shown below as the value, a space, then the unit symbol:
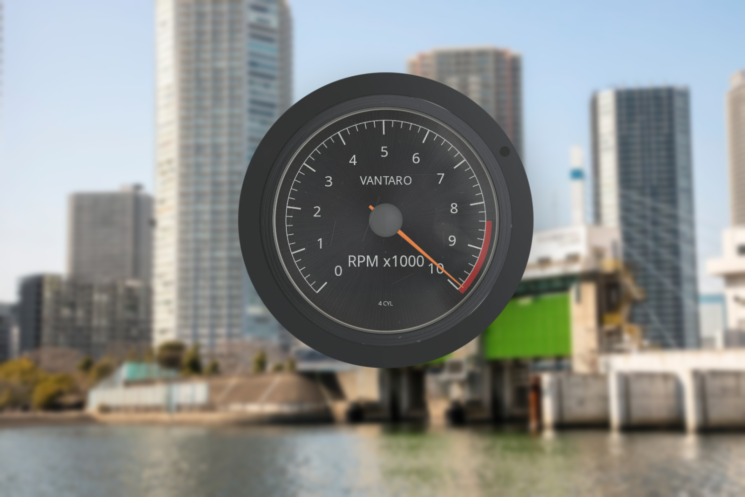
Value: 9900 rpm
